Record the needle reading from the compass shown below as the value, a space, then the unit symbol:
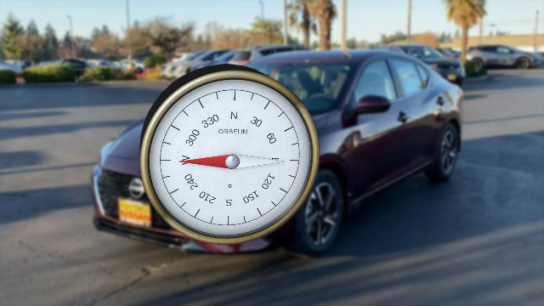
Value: 270 °
